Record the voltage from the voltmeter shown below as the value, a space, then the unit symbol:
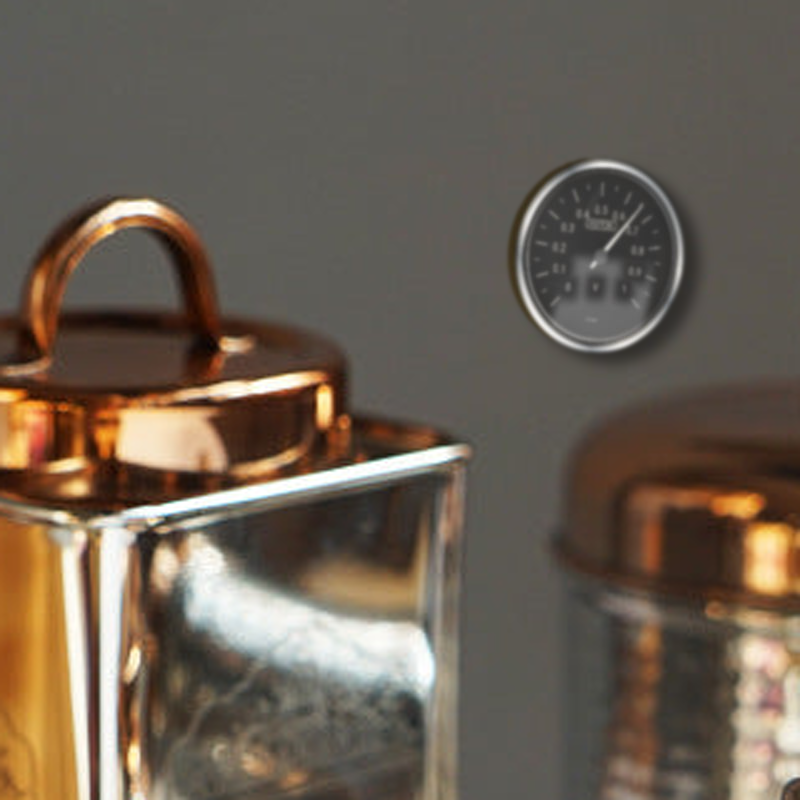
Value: 0.65 V
